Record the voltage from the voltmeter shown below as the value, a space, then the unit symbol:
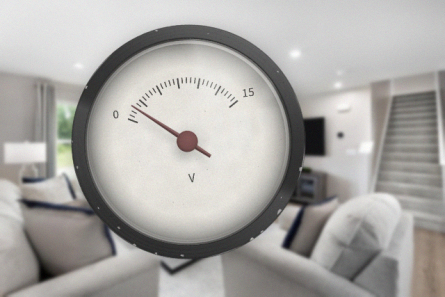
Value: 1.5 V
